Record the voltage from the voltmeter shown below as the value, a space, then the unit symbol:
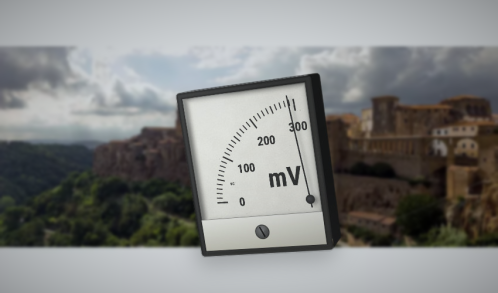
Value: 290 mV
